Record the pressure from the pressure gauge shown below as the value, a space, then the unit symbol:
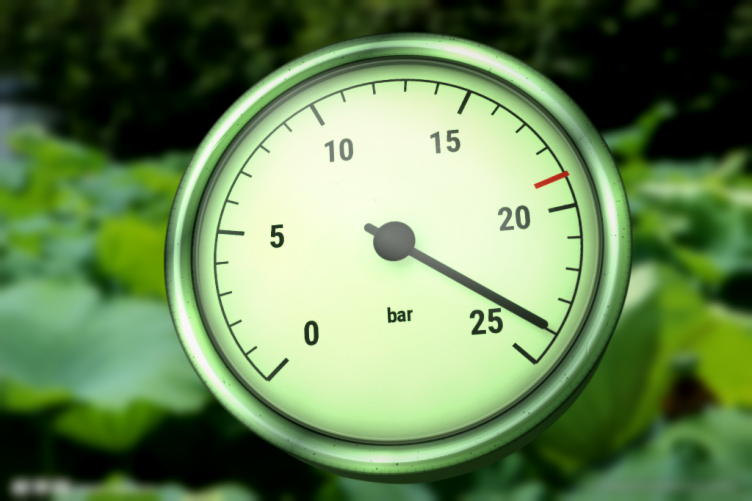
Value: 24 bar
